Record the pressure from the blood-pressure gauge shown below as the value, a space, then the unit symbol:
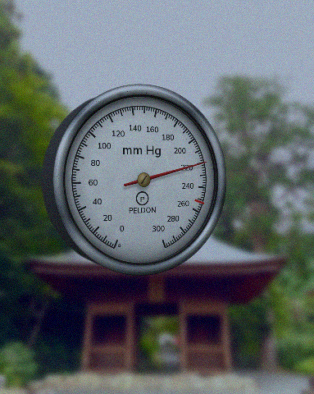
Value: 220 mmHg
